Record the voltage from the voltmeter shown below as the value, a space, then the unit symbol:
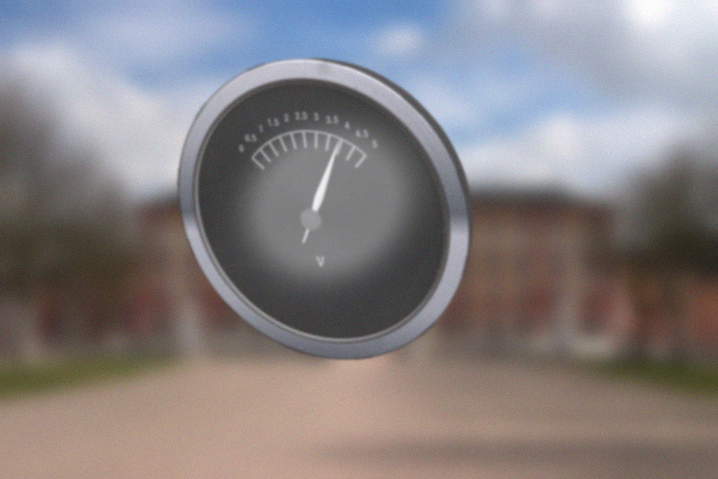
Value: 4 V
